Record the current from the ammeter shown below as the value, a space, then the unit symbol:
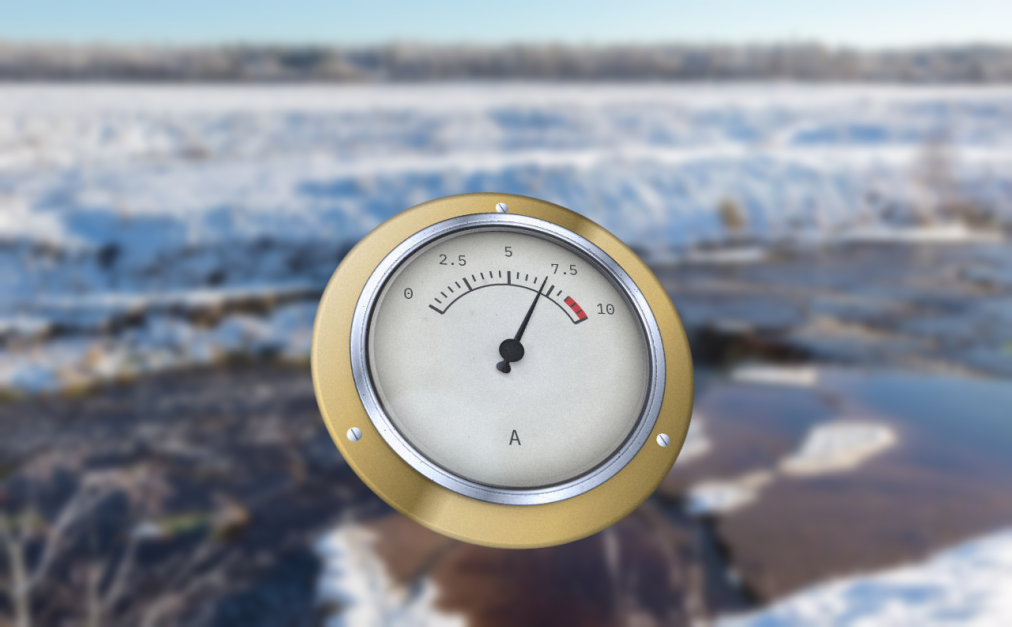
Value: 7 A
